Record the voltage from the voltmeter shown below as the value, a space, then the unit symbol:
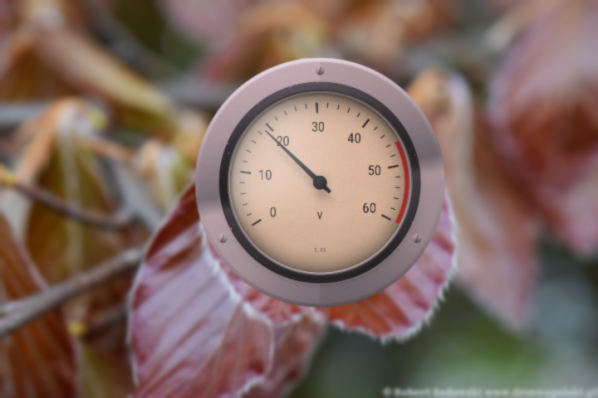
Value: 19 V
